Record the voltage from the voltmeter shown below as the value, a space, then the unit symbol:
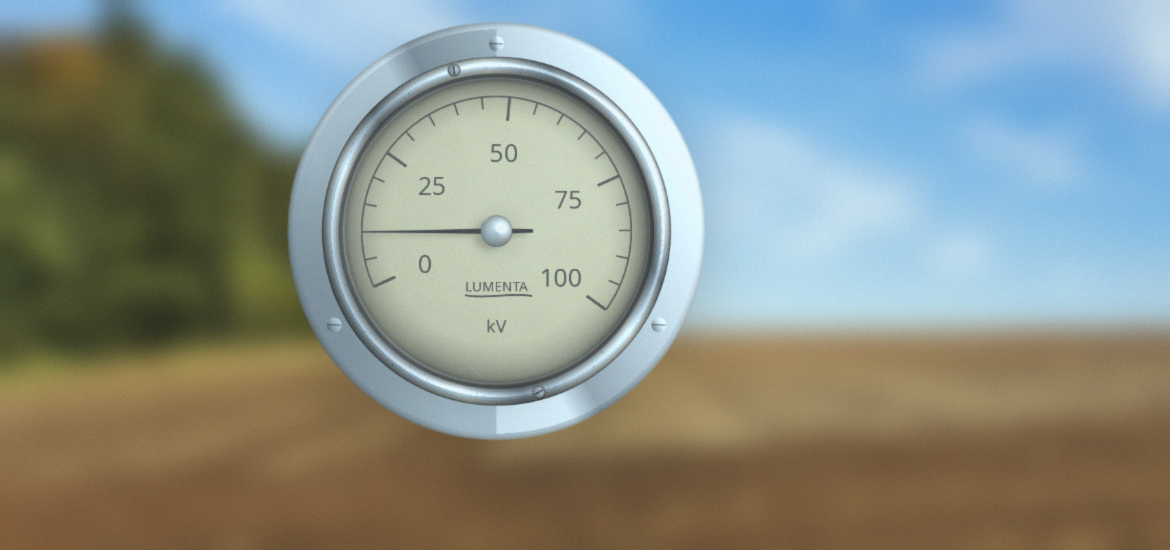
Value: 10 kV
